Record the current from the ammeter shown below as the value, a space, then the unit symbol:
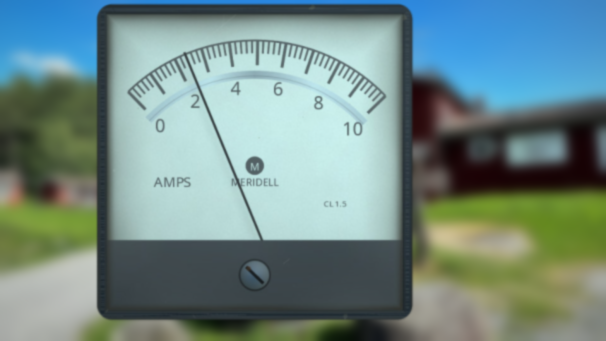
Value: 2.4 A
